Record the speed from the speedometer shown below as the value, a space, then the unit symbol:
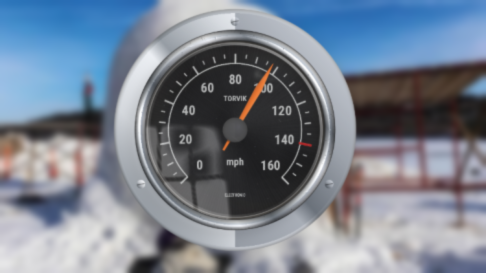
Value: 97.5 mph
